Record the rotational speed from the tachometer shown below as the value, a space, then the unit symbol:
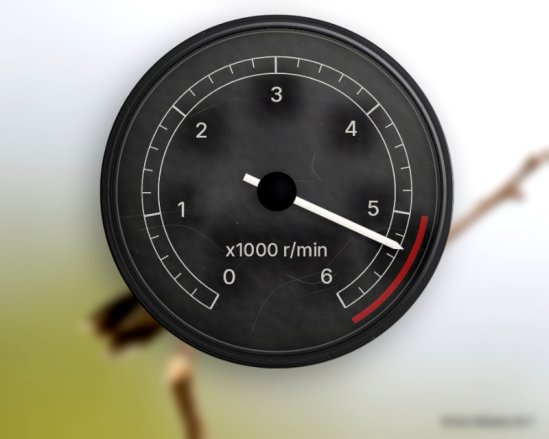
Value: 5300 rpm
